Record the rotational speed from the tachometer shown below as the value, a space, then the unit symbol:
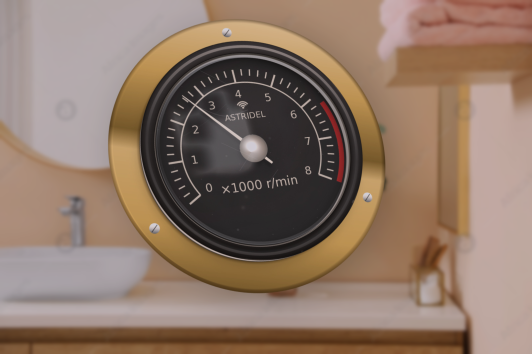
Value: 2600 rpm
